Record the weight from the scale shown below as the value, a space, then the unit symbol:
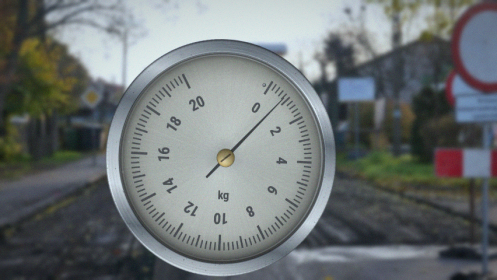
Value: 0.8 kg
